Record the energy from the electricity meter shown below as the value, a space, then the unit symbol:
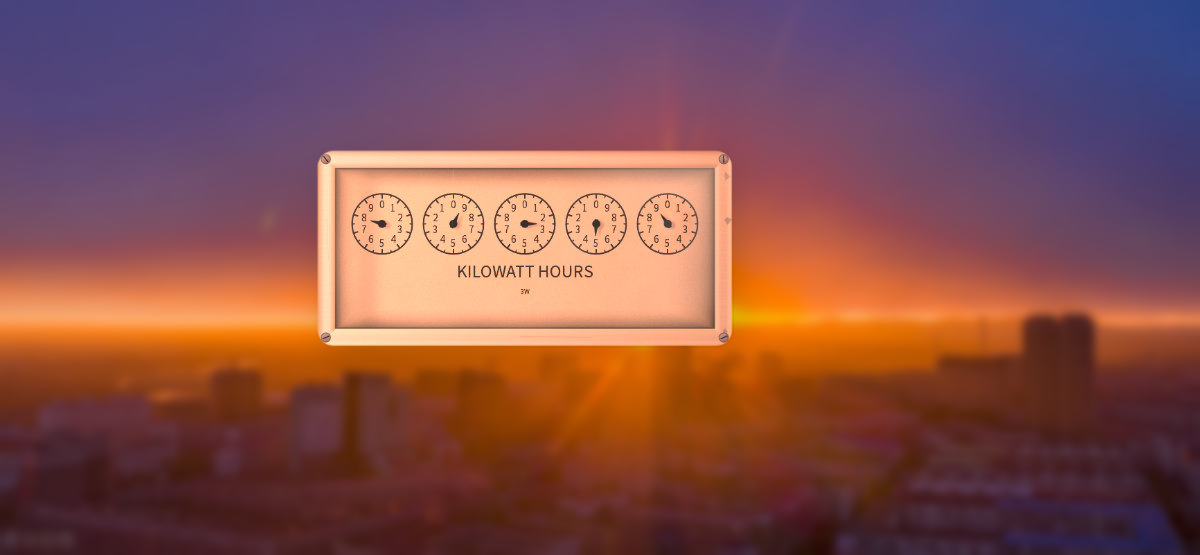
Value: 79249 kWh
